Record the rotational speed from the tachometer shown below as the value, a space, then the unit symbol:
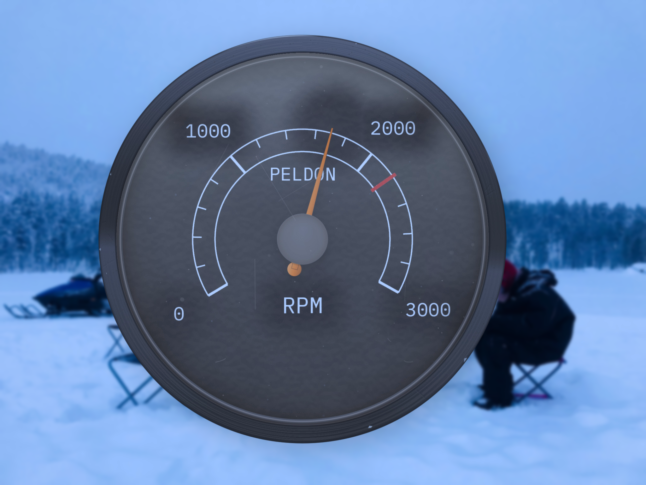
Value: 1700 rpm
